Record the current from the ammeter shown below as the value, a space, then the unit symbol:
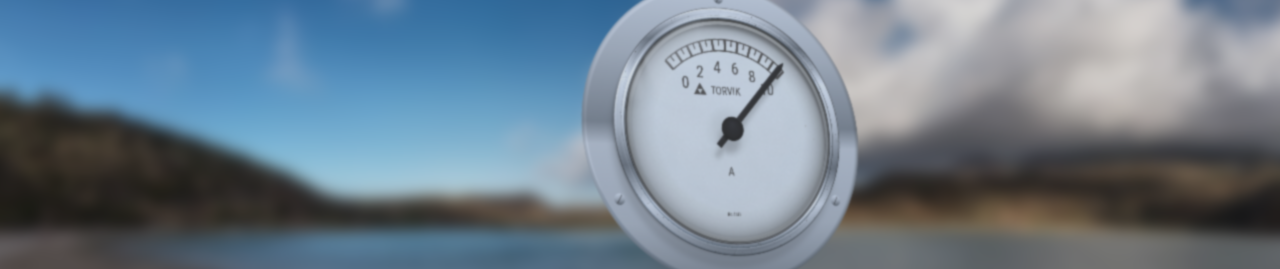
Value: 9.5 A
